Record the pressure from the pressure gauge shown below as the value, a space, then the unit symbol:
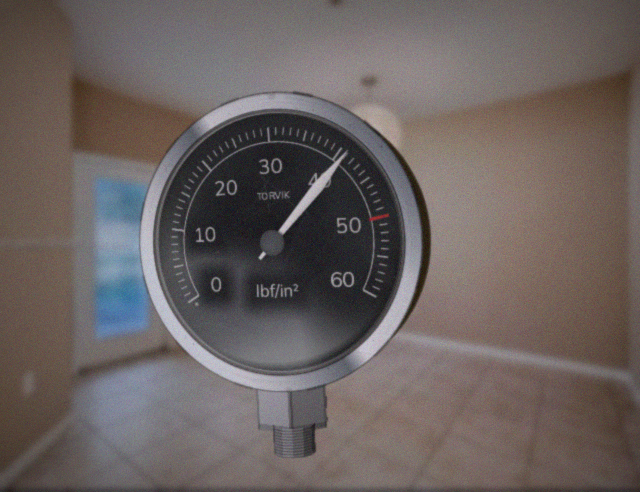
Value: 41 psi
